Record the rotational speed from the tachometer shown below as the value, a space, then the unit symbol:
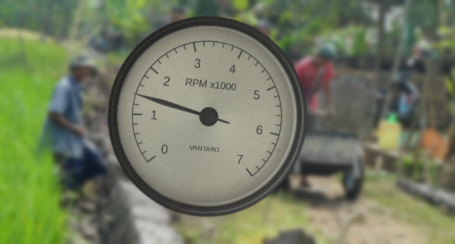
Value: 1400 rpm
